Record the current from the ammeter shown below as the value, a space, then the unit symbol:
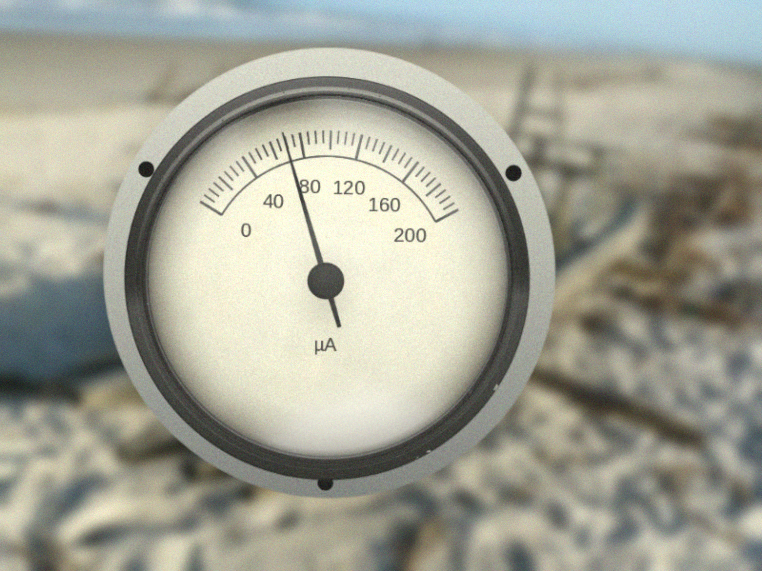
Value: 70 µA
